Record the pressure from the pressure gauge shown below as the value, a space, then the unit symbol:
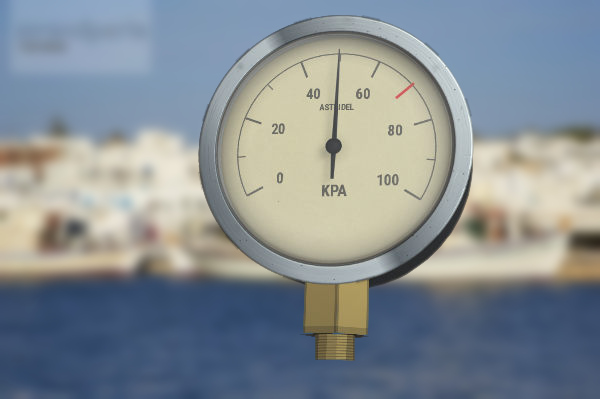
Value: 50 kPa
